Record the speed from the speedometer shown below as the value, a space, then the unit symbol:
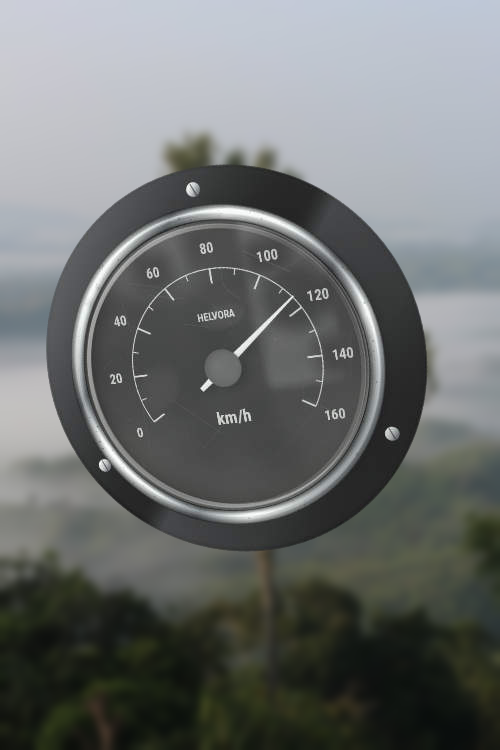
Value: 115 km/h
